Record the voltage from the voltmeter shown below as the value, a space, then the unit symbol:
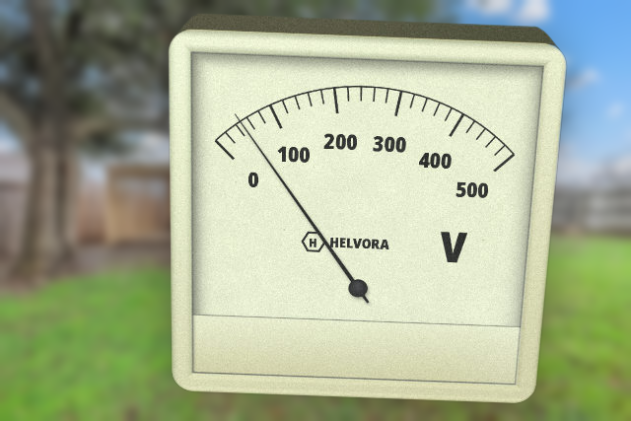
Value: 50 V
